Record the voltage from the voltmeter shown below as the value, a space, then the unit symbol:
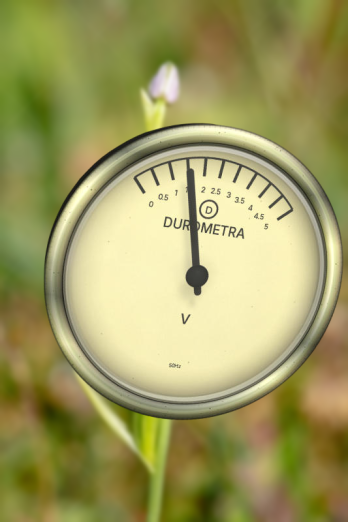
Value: 1.5 V
